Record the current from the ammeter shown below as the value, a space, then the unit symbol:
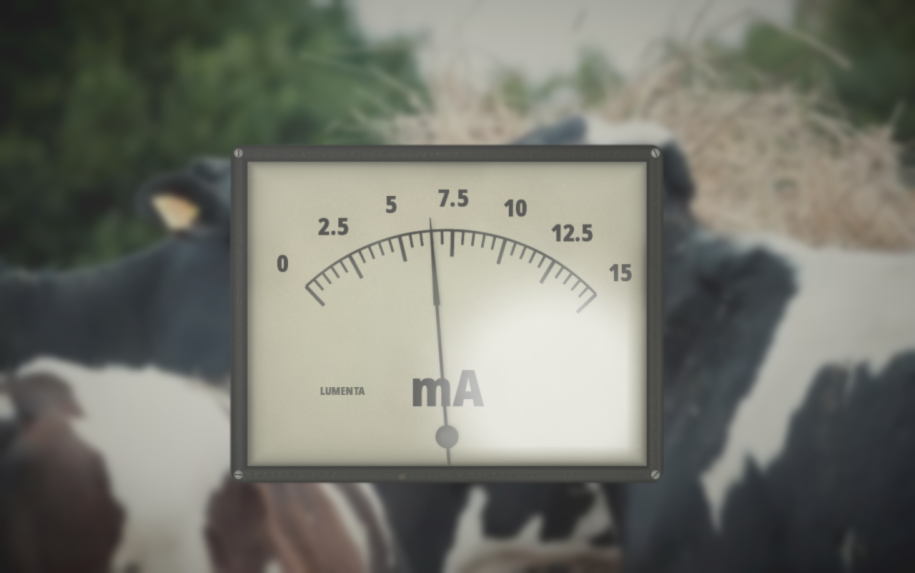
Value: 6.5 mA
